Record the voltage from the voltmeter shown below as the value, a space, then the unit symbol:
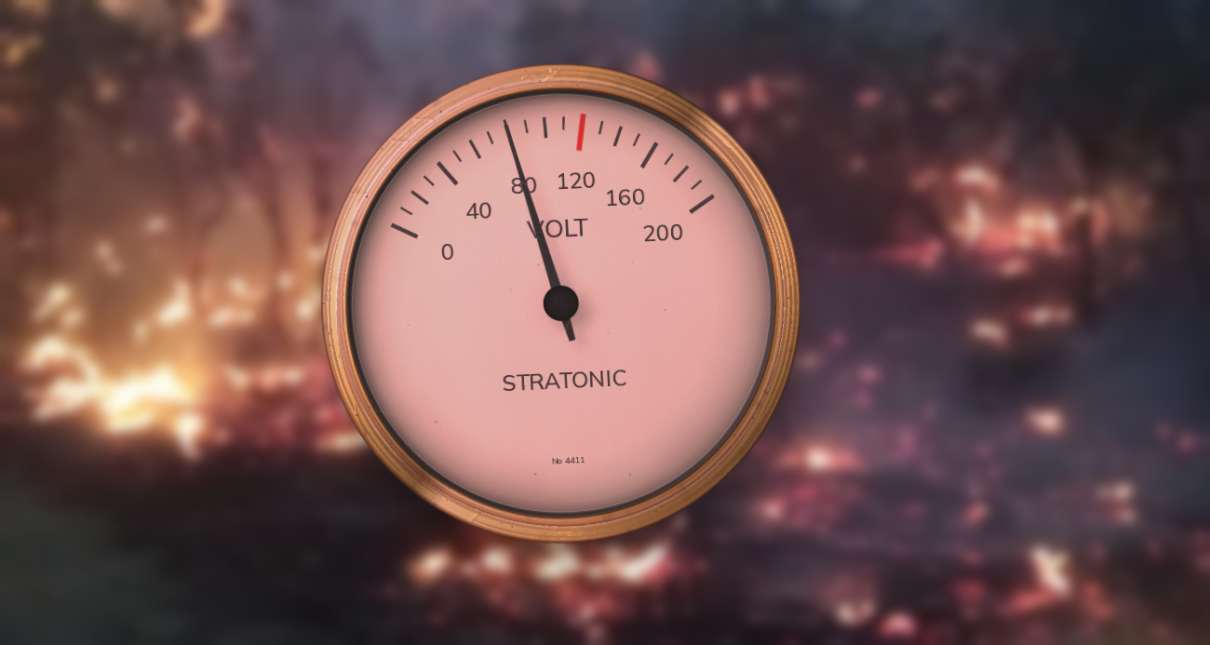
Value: 80 V
